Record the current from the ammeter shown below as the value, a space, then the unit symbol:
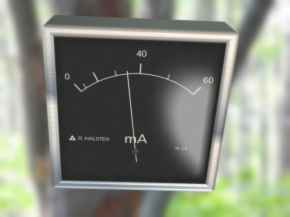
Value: 35 mA
